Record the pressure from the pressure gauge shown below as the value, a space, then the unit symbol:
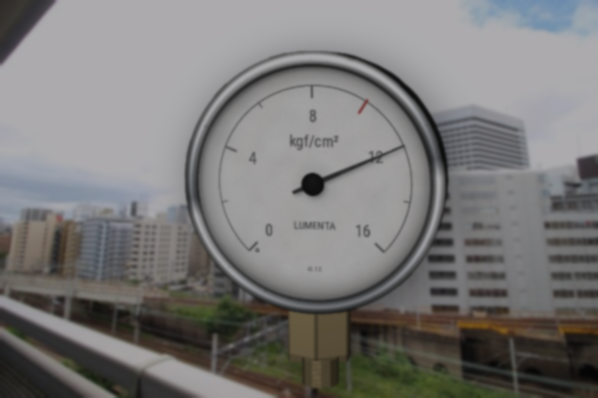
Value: 12 kg/cm²
